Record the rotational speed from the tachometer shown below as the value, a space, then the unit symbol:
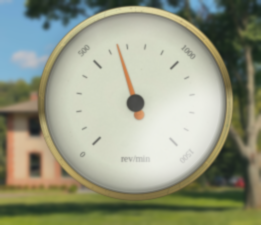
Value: 650 rpm
